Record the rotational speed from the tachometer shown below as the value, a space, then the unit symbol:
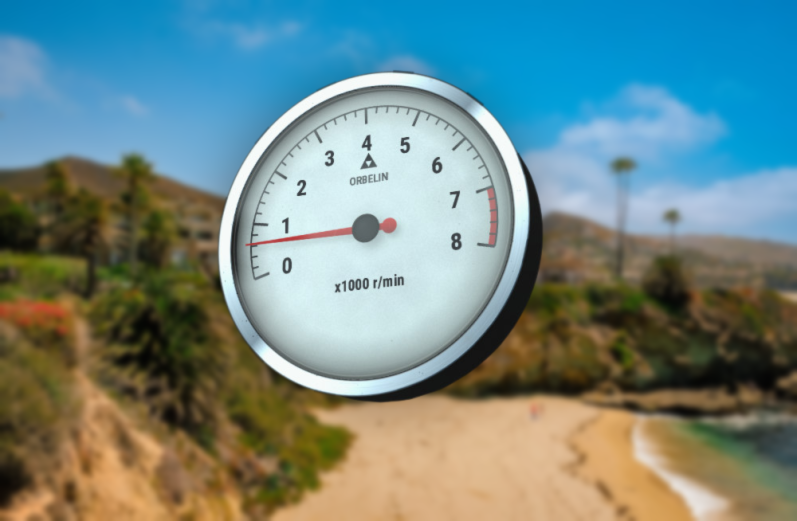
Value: 600 rpm
